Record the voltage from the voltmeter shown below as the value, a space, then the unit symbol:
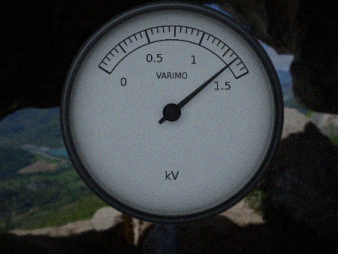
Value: 1.35 kV
